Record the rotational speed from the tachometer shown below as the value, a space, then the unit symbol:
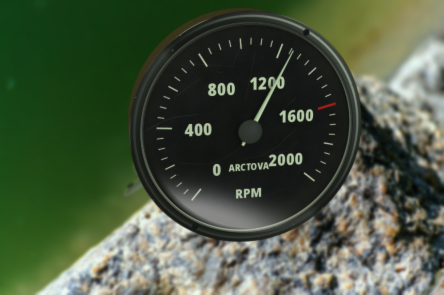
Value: 1250 rpm
